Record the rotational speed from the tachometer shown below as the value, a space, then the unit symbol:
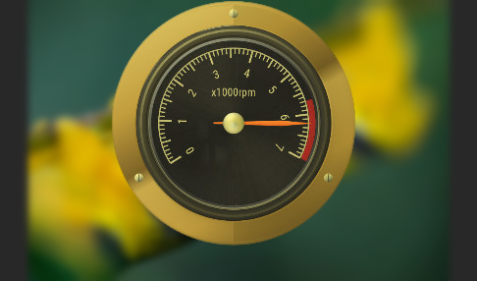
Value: 6200 rpm
